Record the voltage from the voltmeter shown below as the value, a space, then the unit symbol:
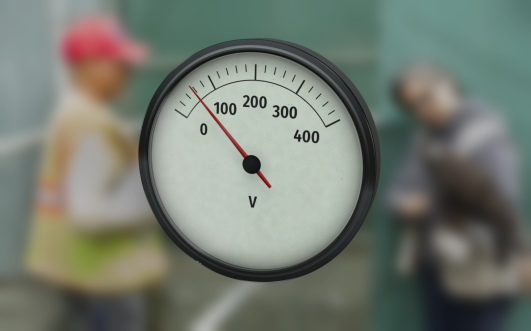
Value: 60 V
